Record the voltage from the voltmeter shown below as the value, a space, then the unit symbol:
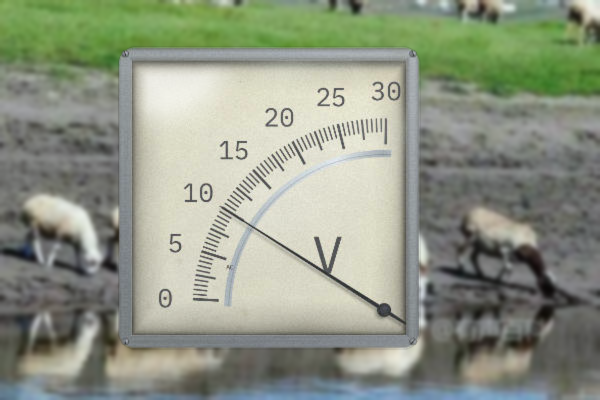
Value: 10 V
